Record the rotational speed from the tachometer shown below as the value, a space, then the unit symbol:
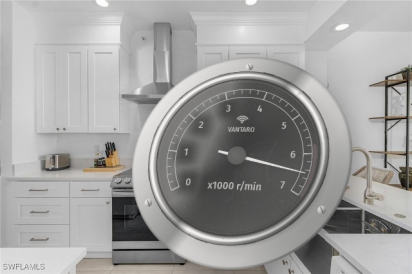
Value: 6500 rpm
